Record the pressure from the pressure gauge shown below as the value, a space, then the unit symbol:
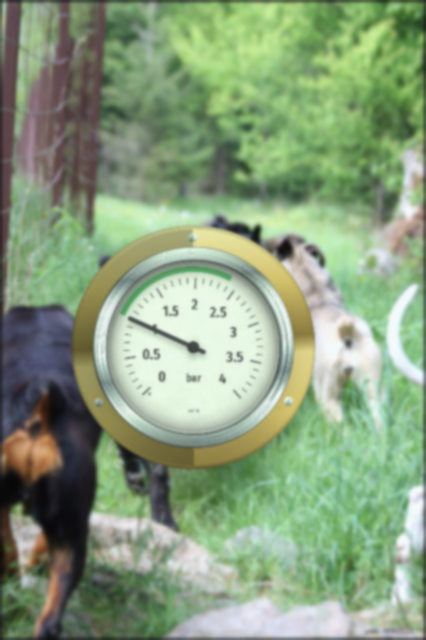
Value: 1 bar
